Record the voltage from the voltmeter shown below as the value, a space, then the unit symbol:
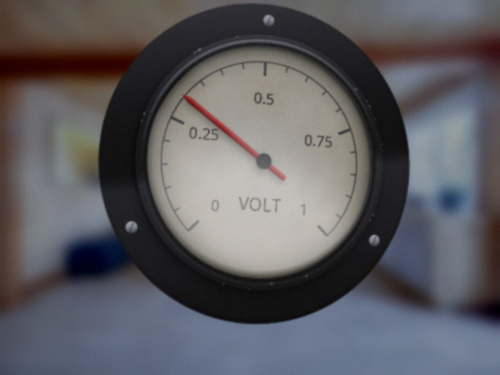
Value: 0.3 V
